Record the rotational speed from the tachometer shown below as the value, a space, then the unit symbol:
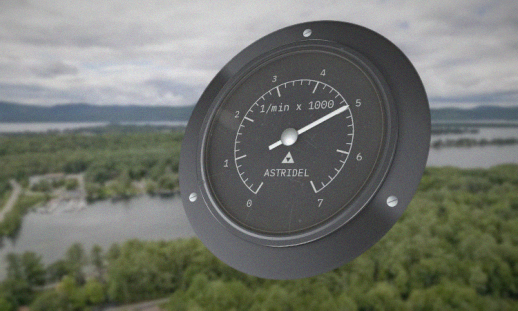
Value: 5000 rpm
